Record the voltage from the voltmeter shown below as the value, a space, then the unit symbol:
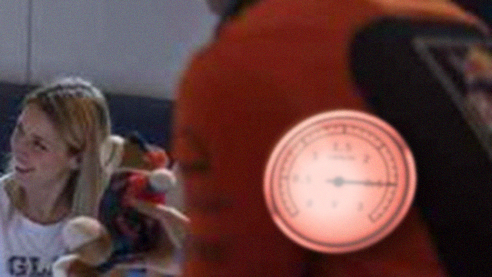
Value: 2.5 V
